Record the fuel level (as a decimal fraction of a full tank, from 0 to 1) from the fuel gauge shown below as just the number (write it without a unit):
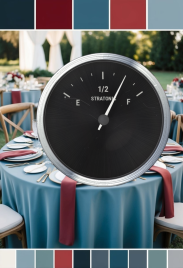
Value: 0.75
